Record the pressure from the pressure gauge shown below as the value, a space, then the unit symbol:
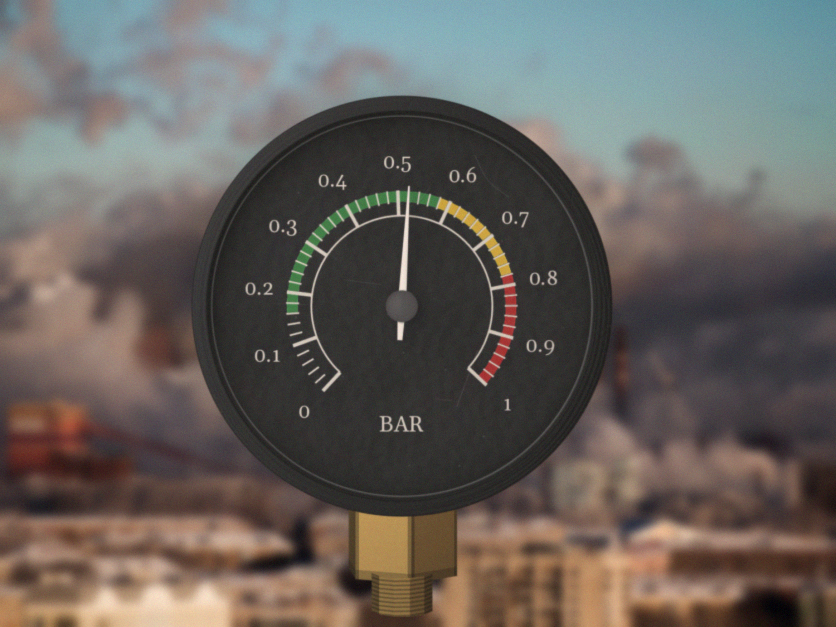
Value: 0.52 bar
